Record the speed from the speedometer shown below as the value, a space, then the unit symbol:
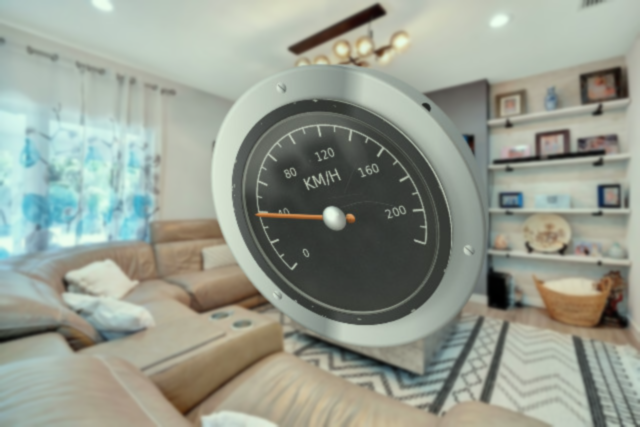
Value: 40 km/h
